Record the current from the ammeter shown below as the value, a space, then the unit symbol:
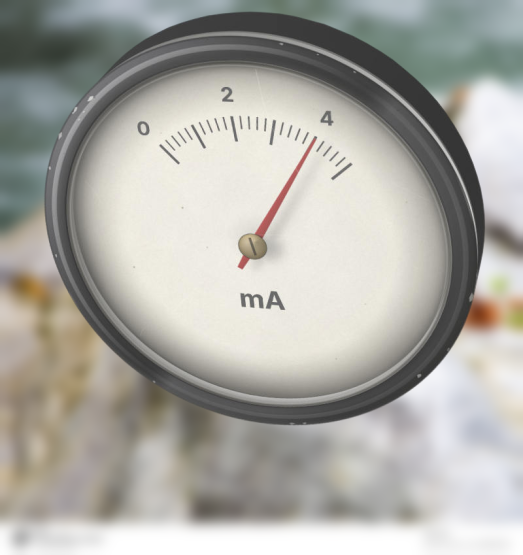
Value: 4 mA
